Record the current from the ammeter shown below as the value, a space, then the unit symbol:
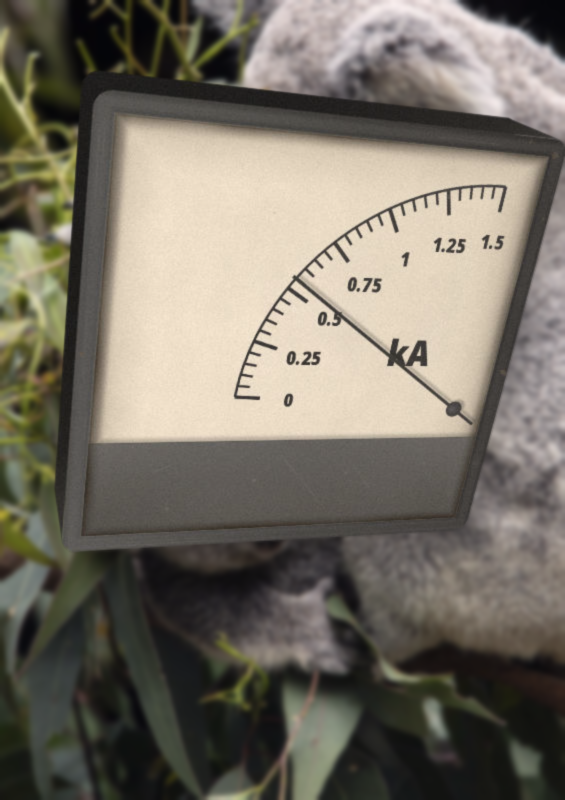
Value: 0.55 kA
